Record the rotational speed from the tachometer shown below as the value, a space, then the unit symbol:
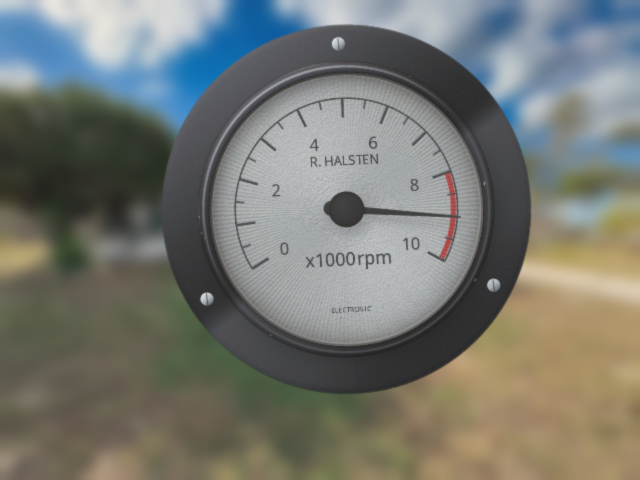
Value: 9000 rpm
